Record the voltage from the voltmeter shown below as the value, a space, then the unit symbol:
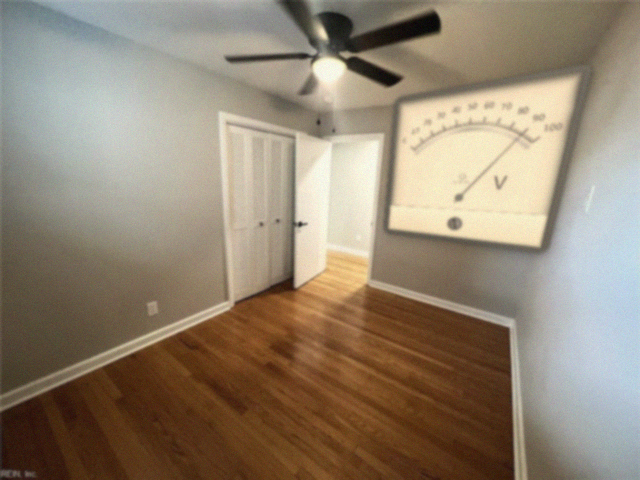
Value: 90 V
